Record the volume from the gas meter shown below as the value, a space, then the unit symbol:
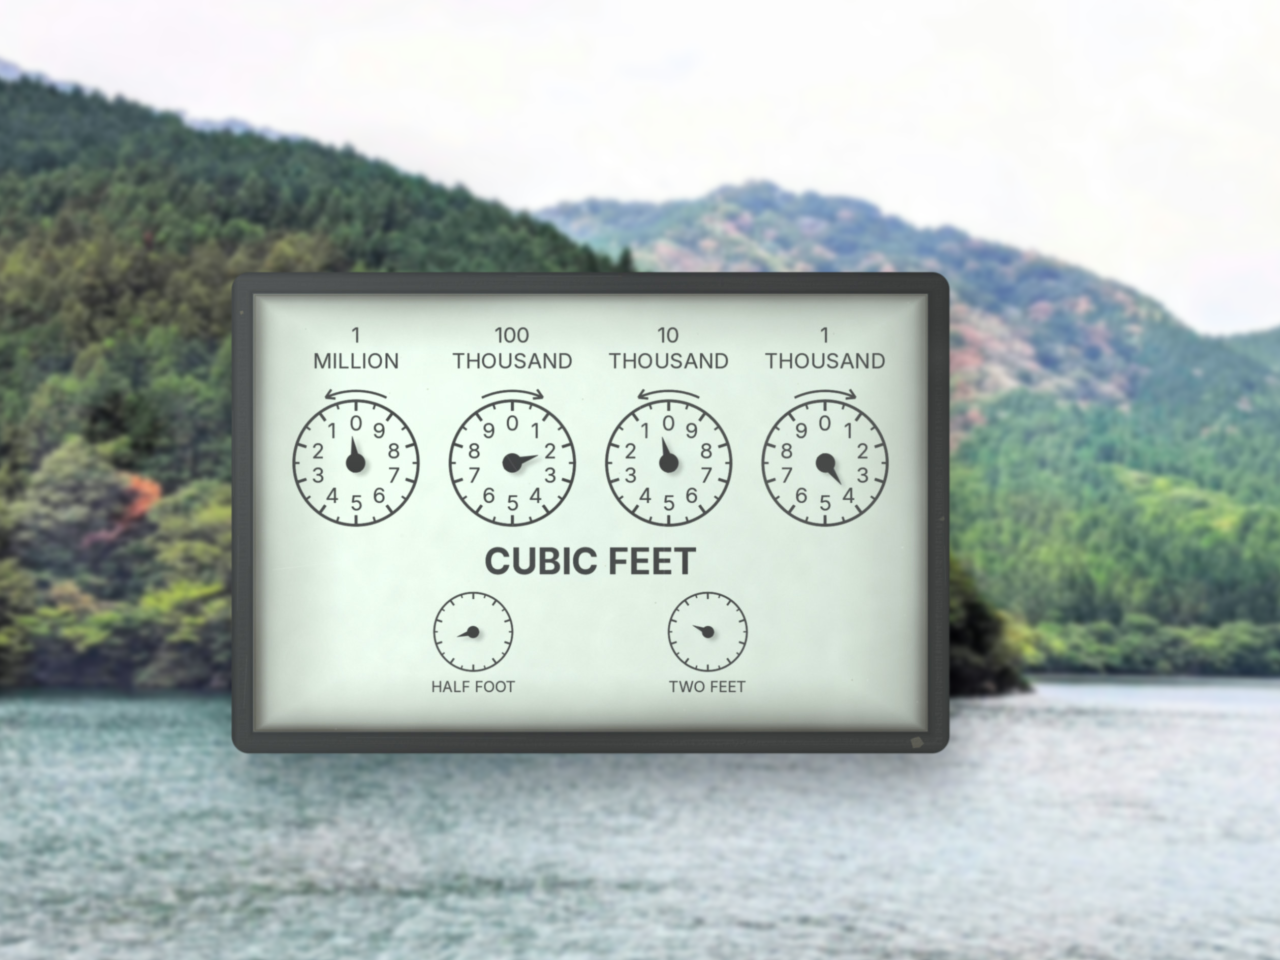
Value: 20400 ft³
